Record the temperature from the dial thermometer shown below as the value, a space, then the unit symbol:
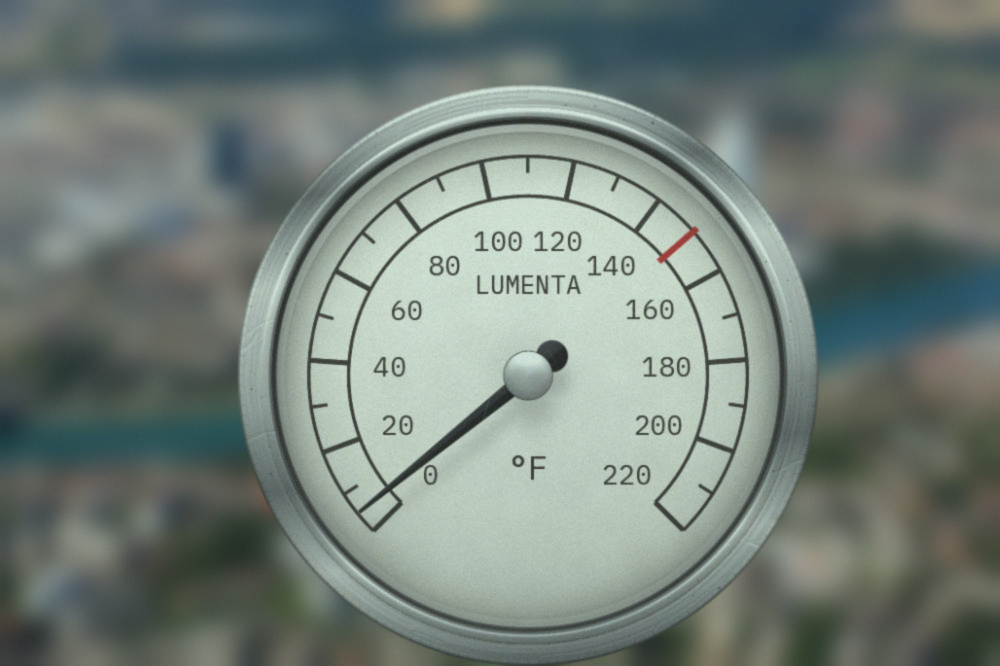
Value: 5 °F
